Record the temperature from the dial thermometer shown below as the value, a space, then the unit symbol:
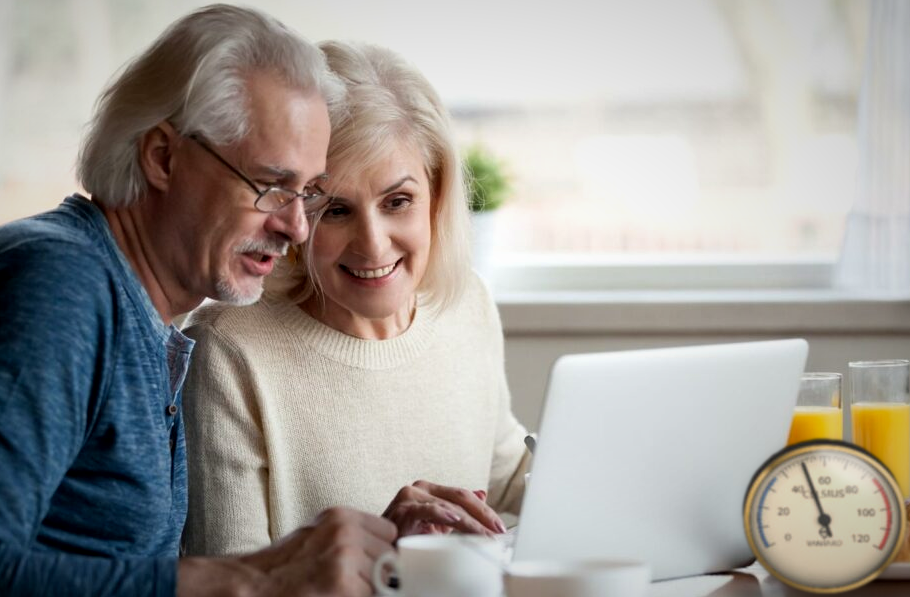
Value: 50 °C
